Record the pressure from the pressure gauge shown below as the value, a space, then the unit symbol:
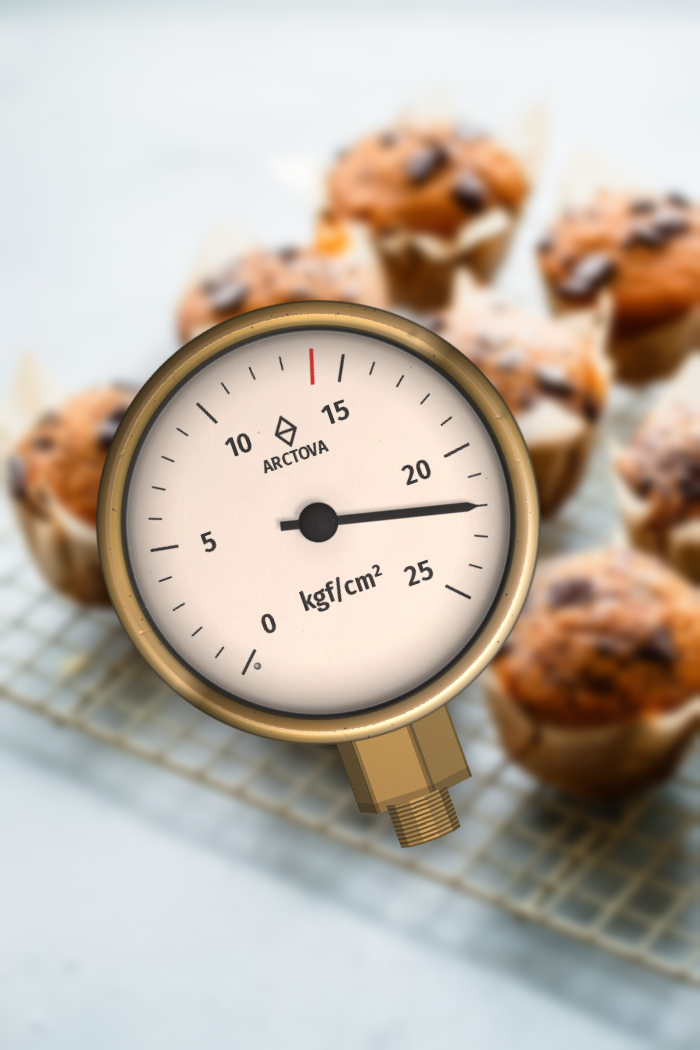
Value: 22 kg/cm²
